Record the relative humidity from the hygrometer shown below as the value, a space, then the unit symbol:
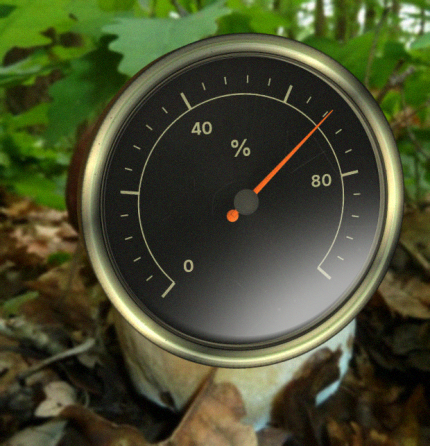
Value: 68 %
